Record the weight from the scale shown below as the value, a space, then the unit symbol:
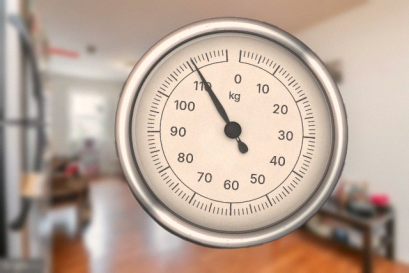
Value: 111 kg
